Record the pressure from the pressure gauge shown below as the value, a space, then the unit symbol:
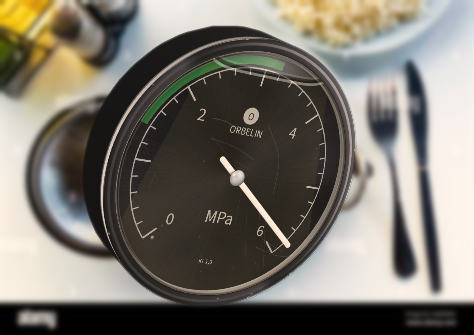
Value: 5.8 MPa
